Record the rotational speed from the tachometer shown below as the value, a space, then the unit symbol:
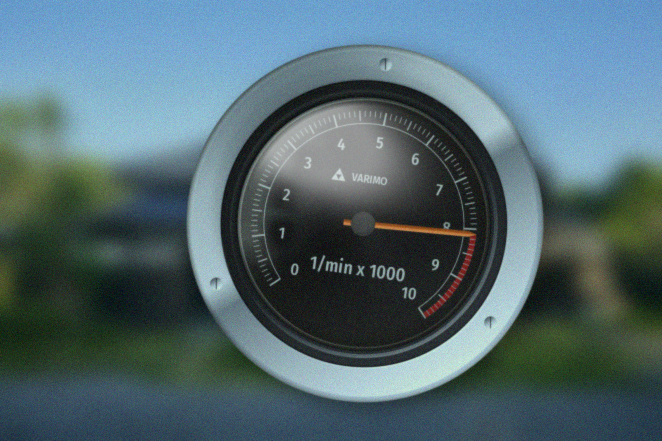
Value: 8100 rpm
